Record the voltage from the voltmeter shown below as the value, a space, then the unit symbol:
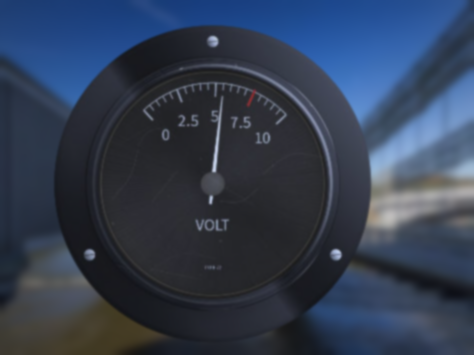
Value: 5.5 V
